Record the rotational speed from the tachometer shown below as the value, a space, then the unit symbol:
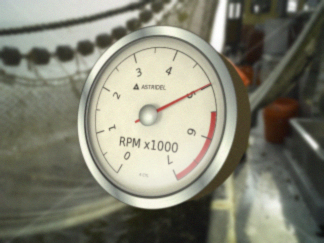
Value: 5000 rpm
